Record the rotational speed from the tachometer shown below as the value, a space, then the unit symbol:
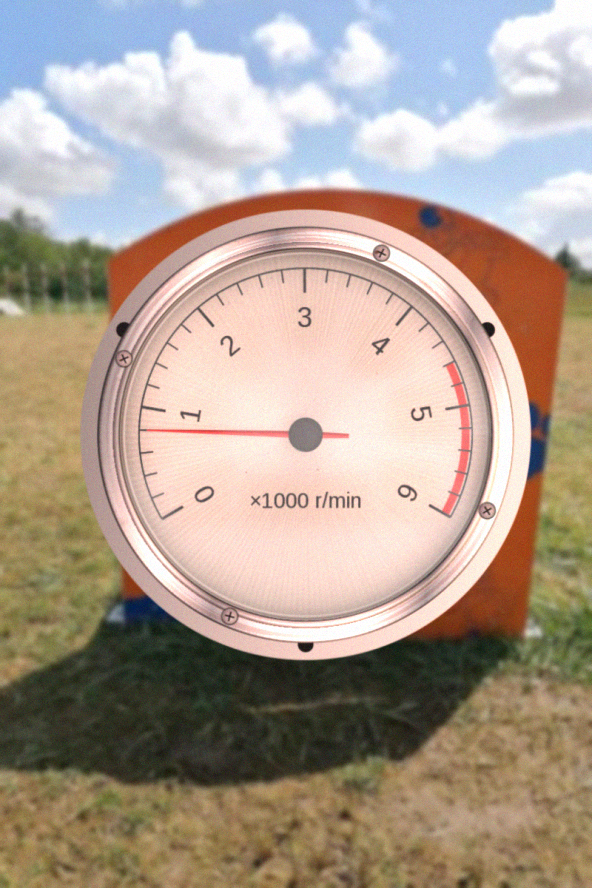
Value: 800 rpm
